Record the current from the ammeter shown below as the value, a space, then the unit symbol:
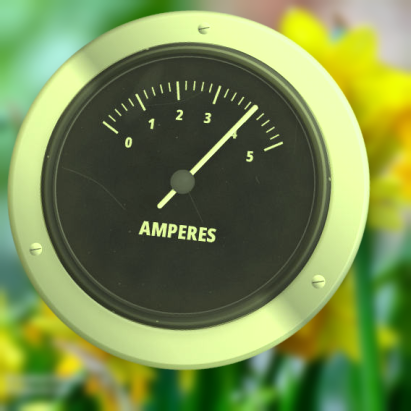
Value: 4 A
